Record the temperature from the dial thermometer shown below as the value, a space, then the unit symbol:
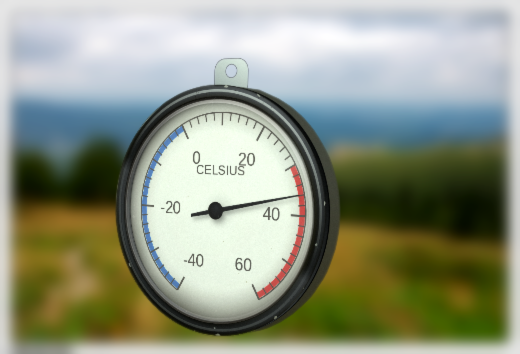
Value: 36 °C
